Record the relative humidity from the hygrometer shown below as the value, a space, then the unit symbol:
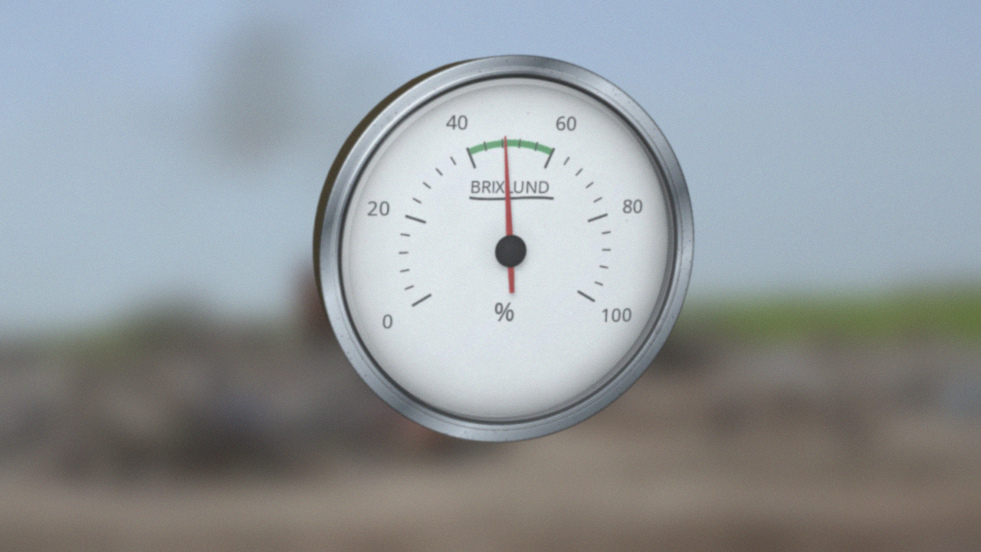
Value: 48 %
